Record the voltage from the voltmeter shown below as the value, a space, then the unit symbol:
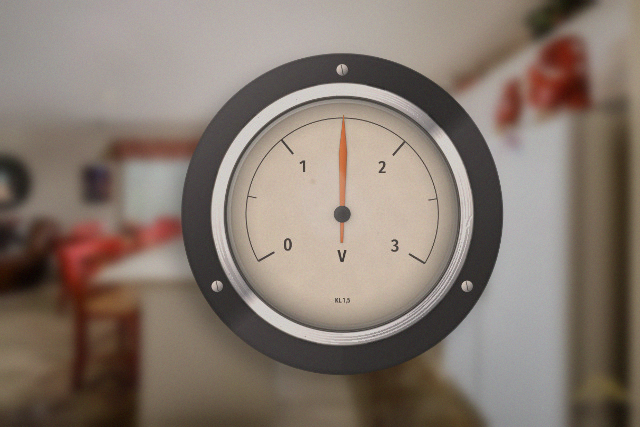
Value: 1.5 V
